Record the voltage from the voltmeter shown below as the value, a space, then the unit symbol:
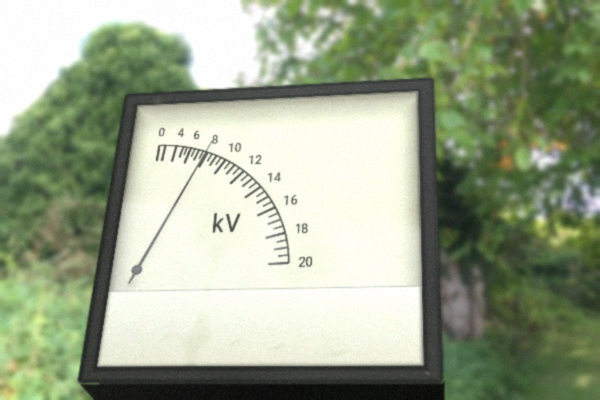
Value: 8 kV
